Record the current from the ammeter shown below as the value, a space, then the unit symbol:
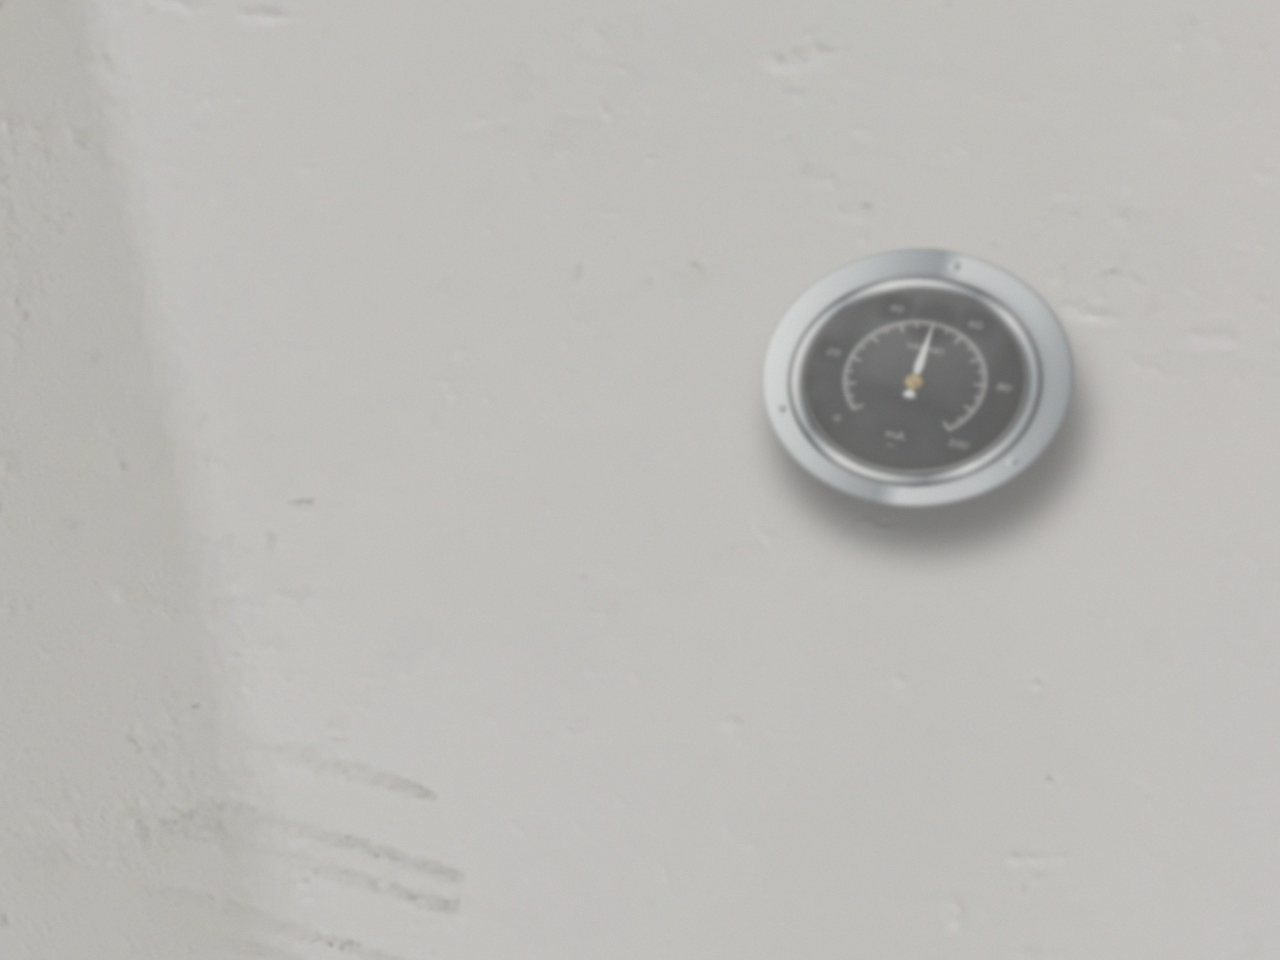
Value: 50 mA
